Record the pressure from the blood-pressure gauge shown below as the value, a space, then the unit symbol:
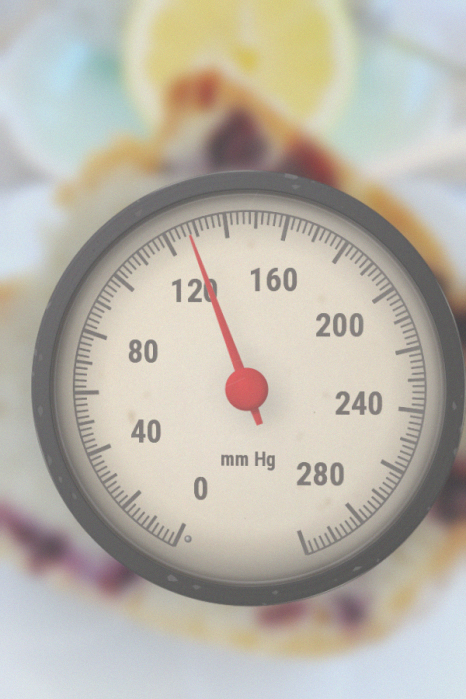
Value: 128 mmHg
